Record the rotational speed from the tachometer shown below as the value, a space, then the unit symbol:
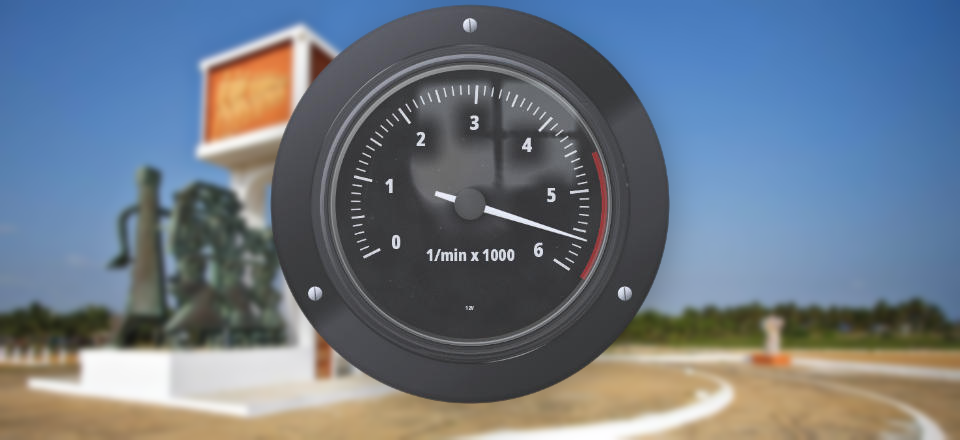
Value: 5600 rpm
